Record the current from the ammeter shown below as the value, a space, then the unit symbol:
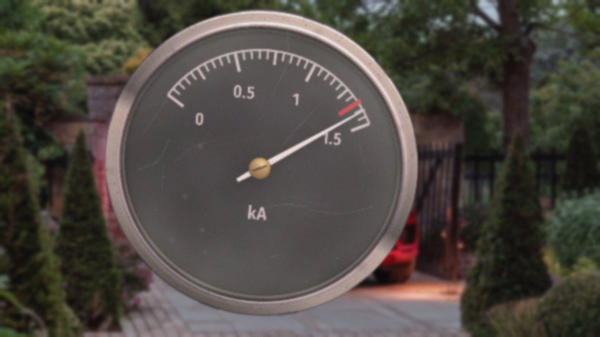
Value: 1.4 kA
